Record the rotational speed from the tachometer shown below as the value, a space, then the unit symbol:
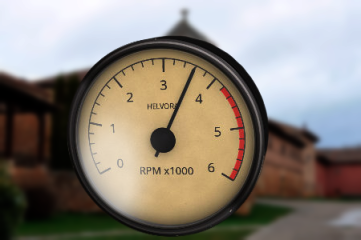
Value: 3600 rpm
